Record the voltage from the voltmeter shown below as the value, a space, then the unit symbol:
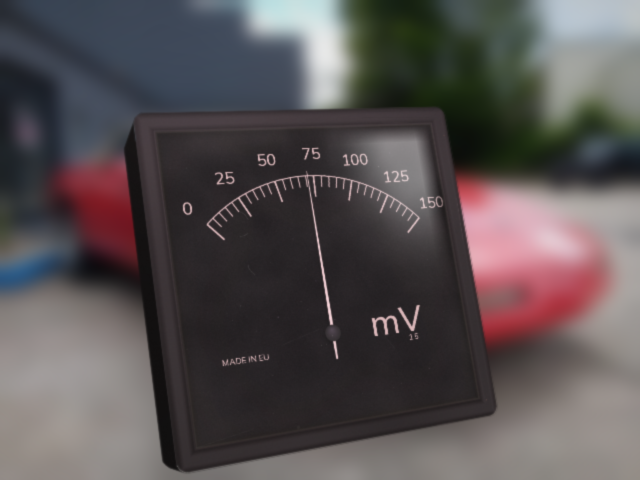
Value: 70 mV
